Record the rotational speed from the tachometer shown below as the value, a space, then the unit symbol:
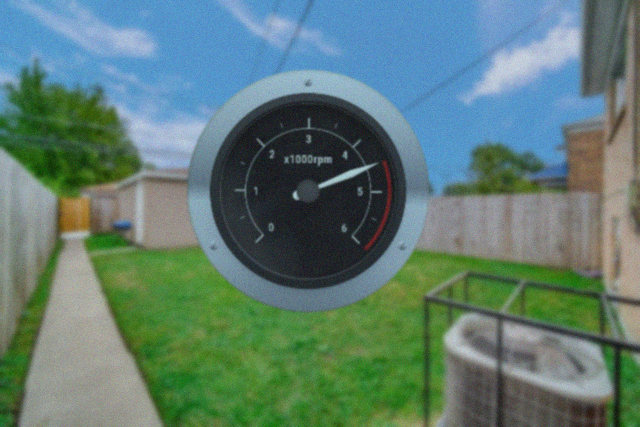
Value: 4500 rpm
